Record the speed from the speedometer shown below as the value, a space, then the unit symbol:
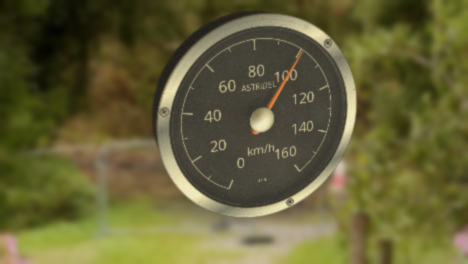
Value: 100 km/h
